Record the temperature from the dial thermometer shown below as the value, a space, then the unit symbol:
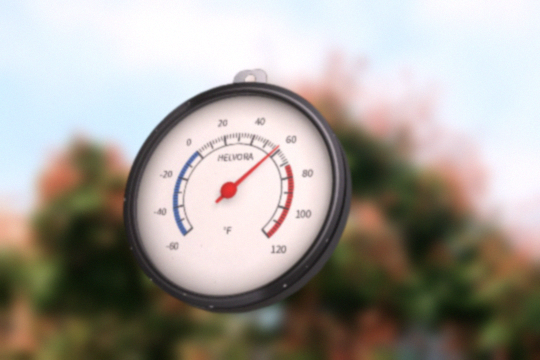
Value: 60 °F
